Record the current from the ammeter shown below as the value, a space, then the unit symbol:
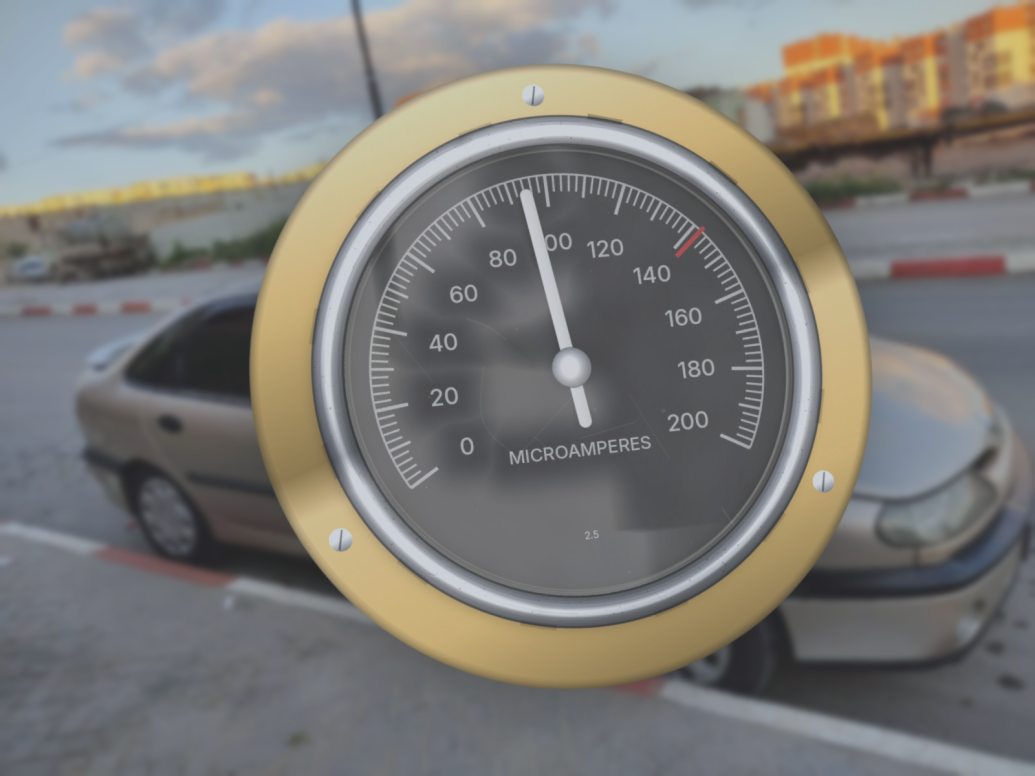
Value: 94 µA
